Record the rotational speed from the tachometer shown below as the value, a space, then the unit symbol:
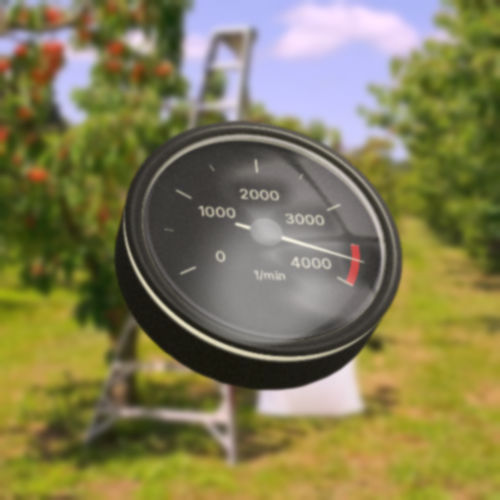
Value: 3750 rpm
